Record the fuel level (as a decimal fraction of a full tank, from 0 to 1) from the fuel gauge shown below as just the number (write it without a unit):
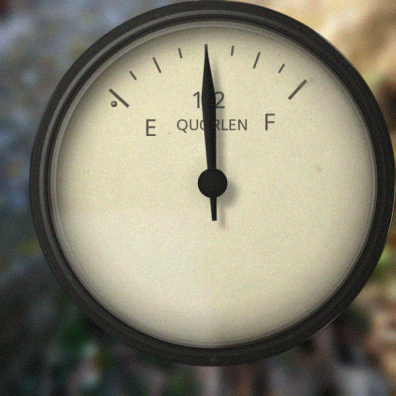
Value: 0.5
